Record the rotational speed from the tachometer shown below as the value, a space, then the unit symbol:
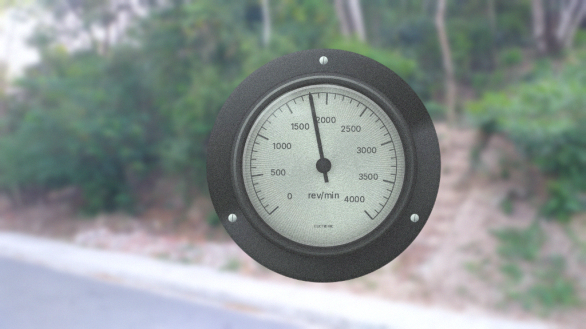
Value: 1800 rpm
